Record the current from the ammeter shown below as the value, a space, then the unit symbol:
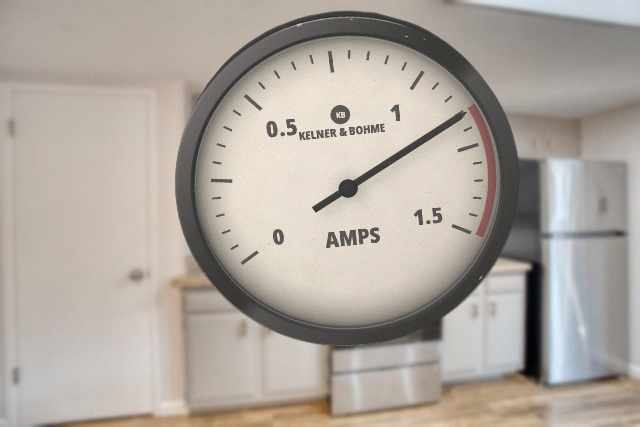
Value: 1.15 A
